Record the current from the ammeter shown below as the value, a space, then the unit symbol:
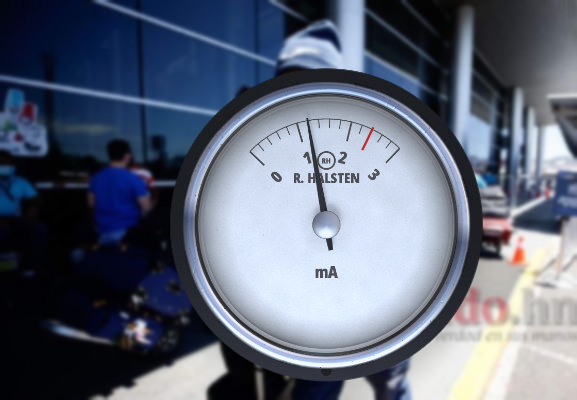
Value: 1.2 mA
